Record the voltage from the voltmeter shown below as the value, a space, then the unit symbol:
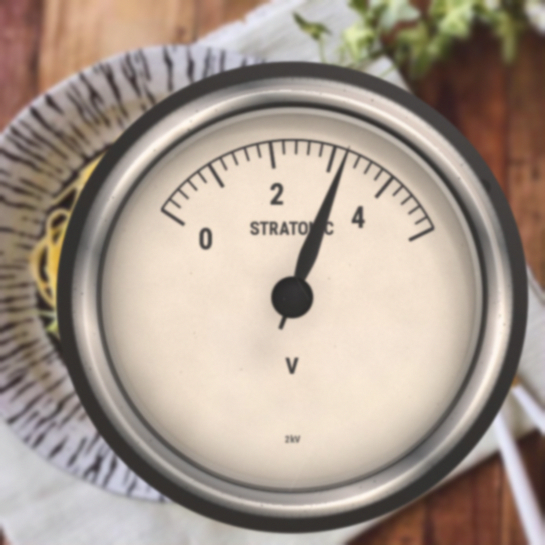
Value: 3.2 V
